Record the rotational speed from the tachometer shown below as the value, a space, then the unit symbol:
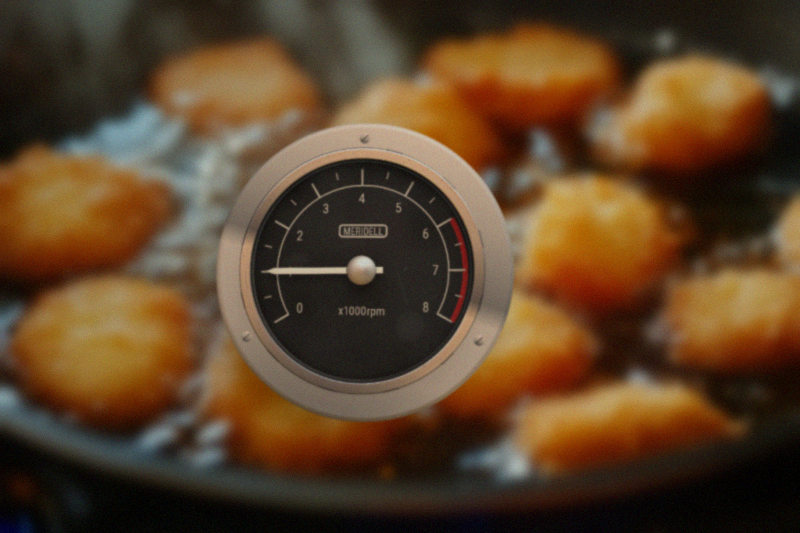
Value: 1000 rpm
